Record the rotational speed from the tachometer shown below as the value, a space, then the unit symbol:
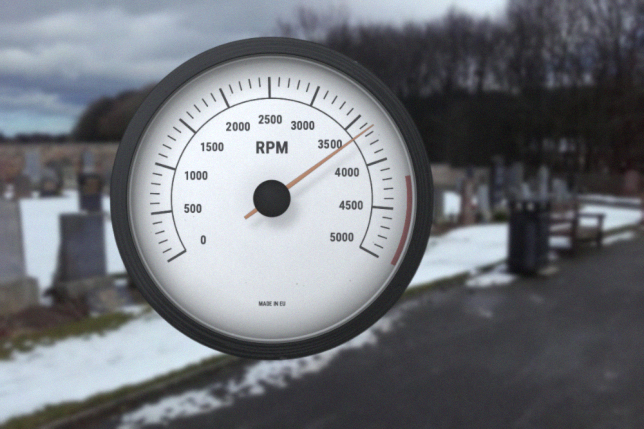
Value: 3650 rpm
